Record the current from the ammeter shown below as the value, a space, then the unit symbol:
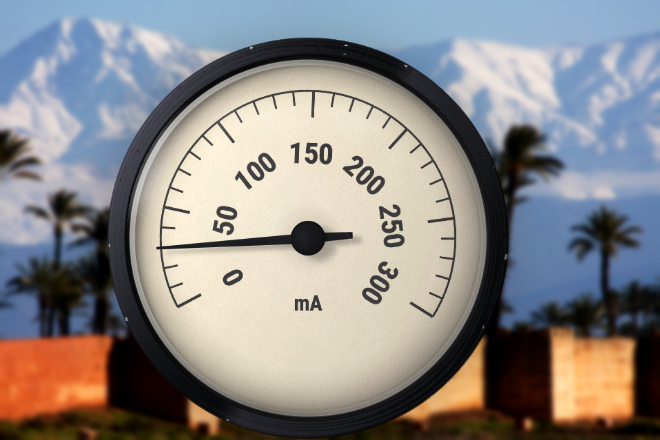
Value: 30 mA
